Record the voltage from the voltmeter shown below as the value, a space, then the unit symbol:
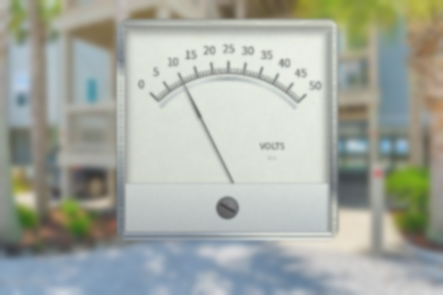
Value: 10 V
